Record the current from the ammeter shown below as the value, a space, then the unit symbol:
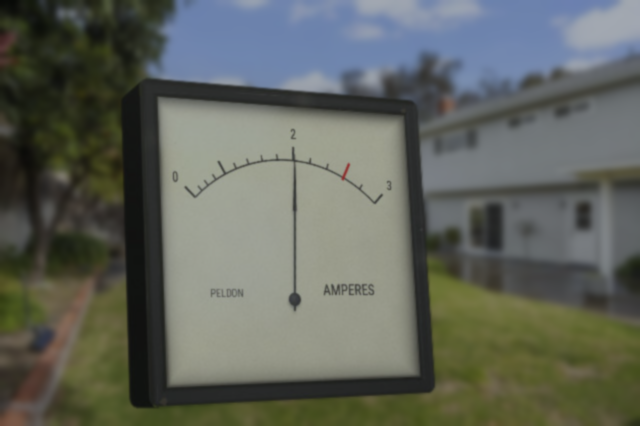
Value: 2 A
